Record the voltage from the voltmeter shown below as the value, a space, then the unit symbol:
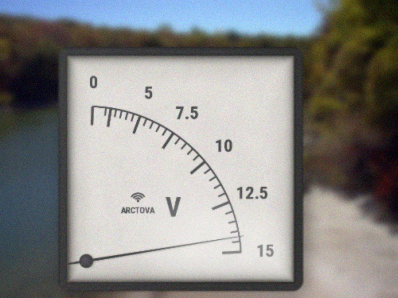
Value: 14.25 V
